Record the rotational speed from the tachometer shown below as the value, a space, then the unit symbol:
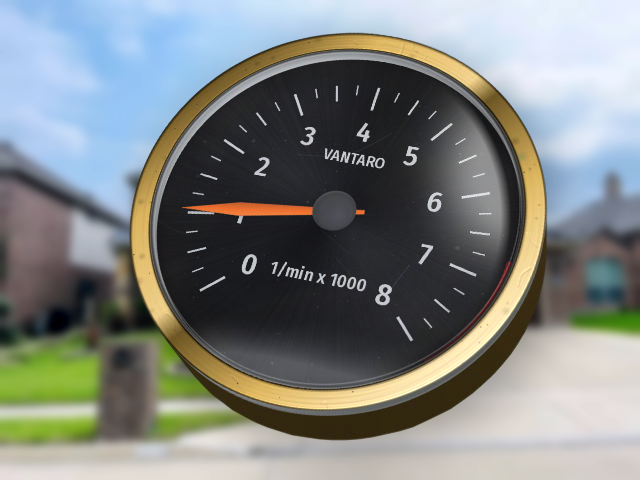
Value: 1000 rpm
